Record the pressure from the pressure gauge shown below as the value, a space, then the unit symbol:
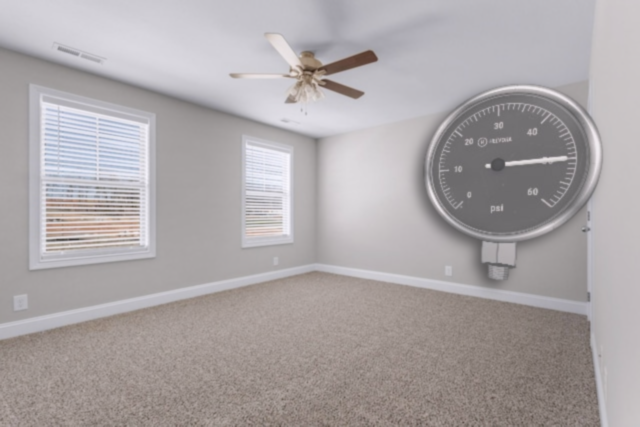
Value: 50 psi
